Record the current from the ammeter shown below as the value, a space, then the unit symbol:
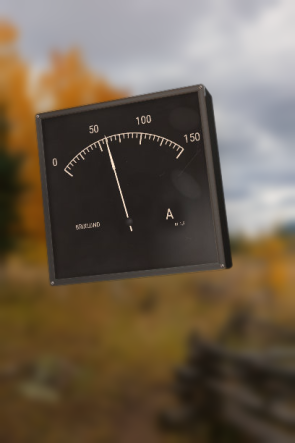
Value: 60 A
